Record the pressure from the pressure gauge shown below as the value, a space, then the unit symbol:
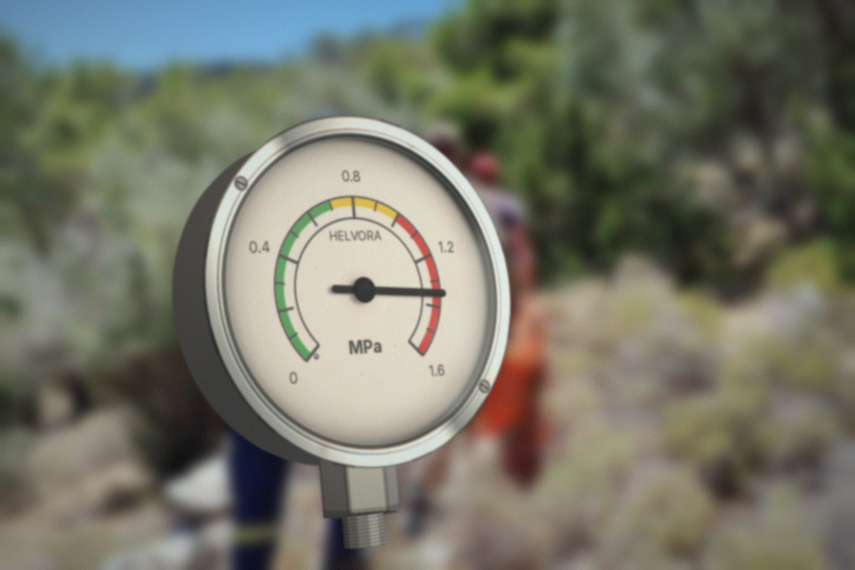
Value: 1.35 MPa
